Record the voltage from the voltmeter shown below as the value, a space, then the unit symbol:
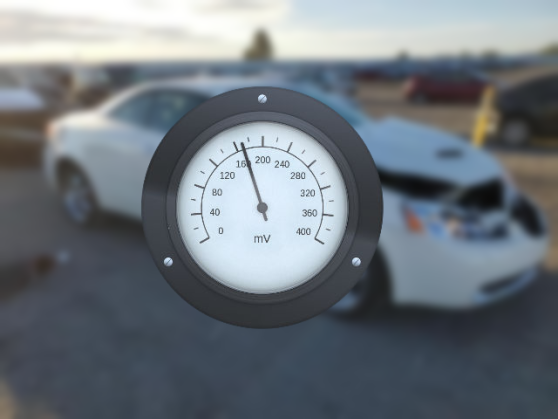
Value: 170 mV
